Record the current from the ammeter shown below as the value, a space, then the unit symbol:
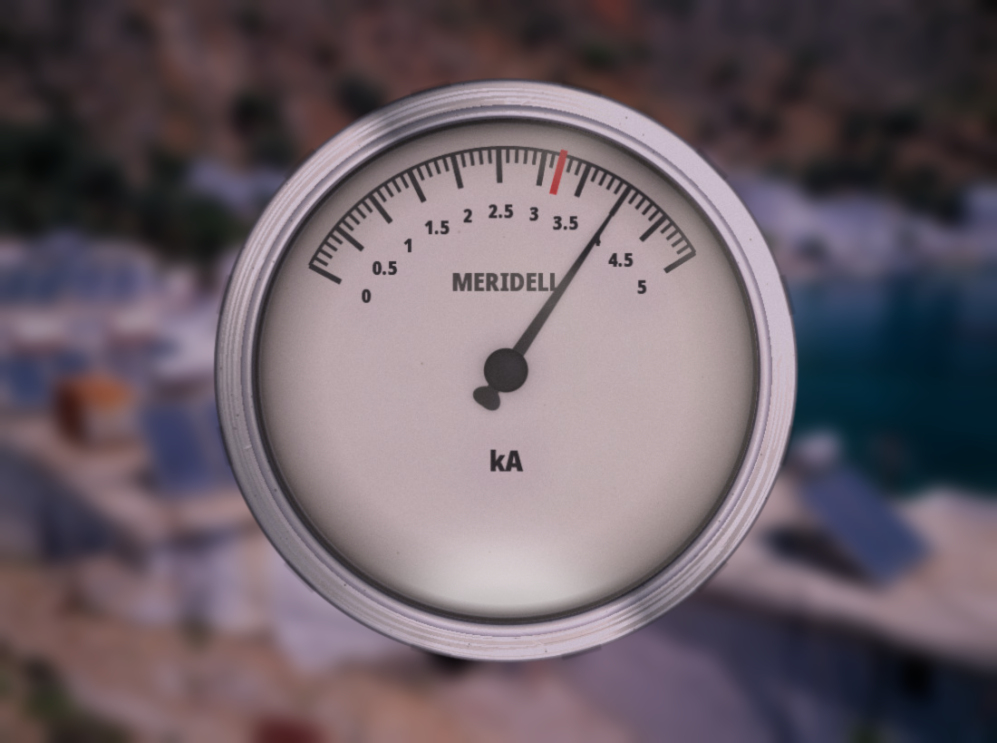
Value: 4 kA
